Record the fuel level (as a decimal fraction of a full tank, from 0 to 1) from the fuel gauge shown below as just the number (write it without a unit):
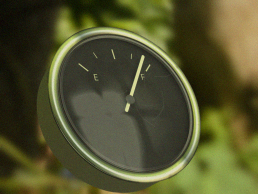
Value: 0.875
